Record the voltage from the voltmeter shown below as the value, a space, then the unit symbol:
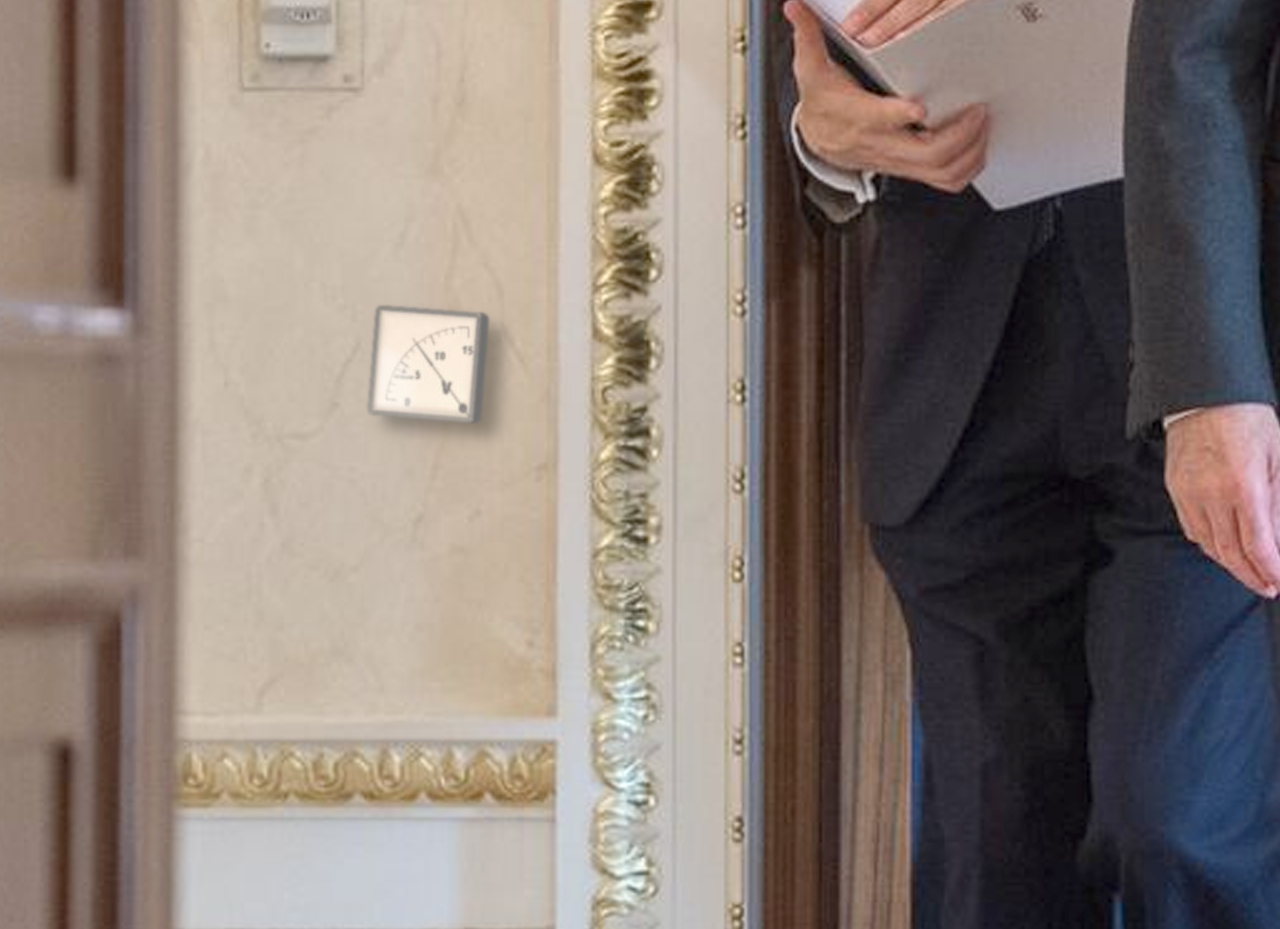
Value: 8 V
